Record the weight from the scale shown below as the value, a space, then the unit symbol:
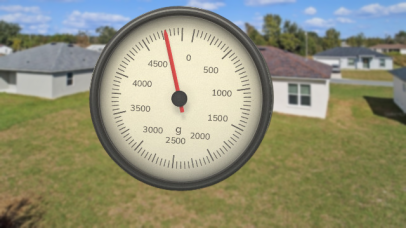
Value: 4800 g
